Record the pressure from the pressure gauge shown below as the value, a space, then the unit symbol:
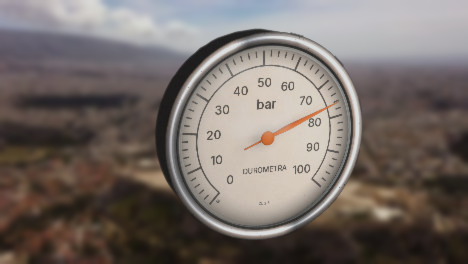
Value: 76 bar
